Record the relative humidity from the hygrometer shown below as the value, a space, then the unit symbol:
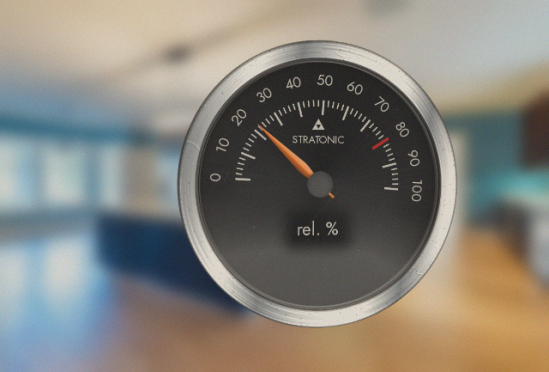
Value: 22 %
